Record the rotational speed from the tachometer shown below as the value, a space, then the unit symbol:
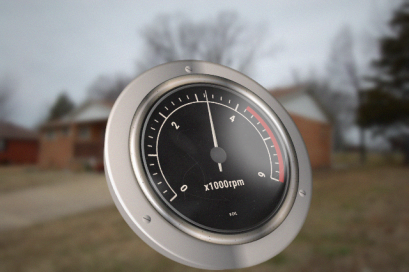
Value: 3200 rpm
